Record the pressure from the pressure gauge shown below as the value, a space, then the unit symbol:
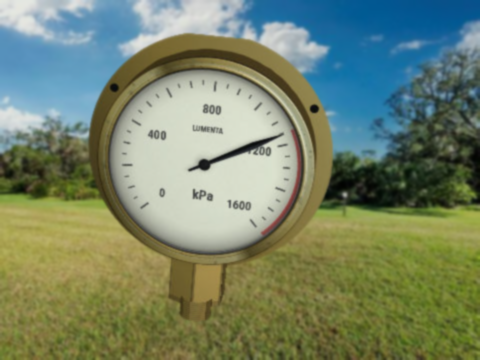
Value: 1150 kPa
